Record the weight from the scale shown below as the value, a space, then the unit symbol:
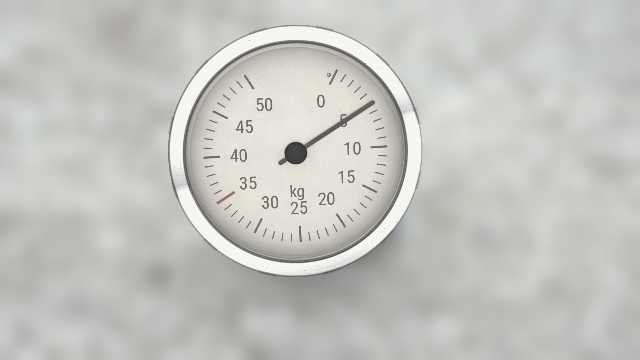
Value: 5 kg
